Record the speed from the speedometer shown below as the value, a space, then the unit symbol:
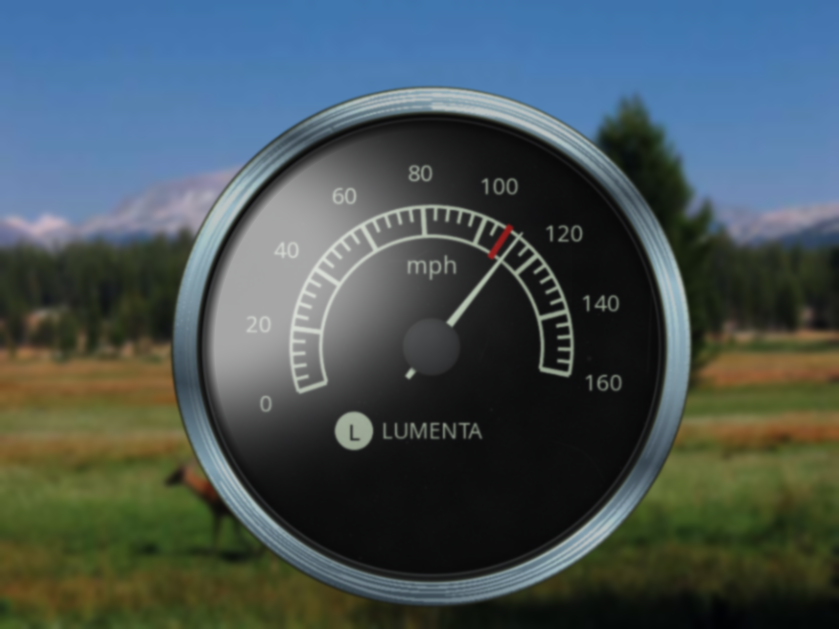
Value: 112 mph
